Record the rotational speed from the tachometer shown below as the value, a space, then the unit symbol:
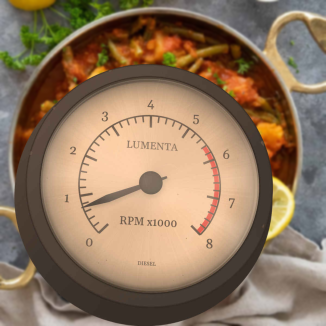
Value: 700 rpm
